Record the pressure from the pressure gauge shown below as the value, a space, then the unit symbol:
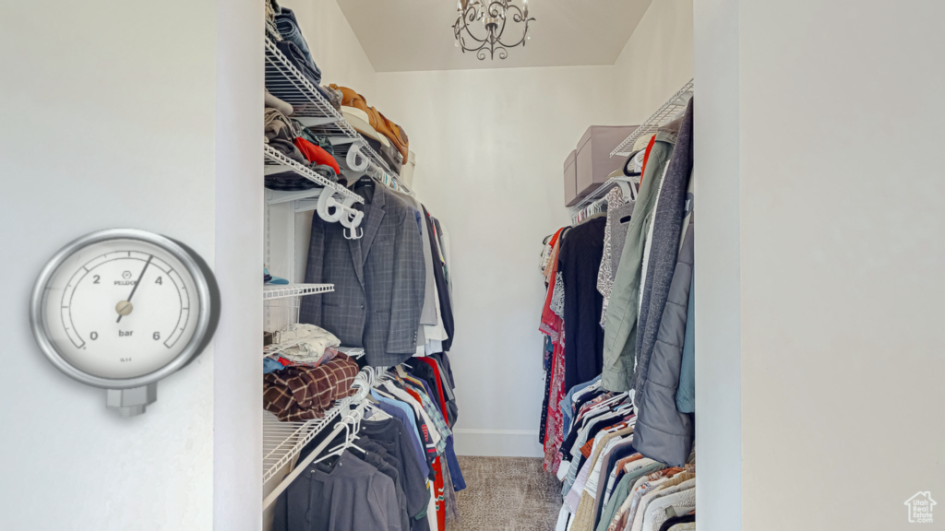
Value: 3.5 bar
